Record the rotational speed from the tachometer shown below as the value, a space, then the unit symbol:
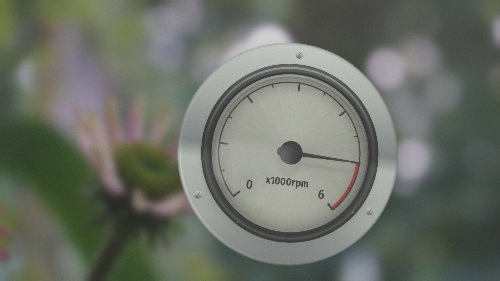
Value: 5000 rpm
